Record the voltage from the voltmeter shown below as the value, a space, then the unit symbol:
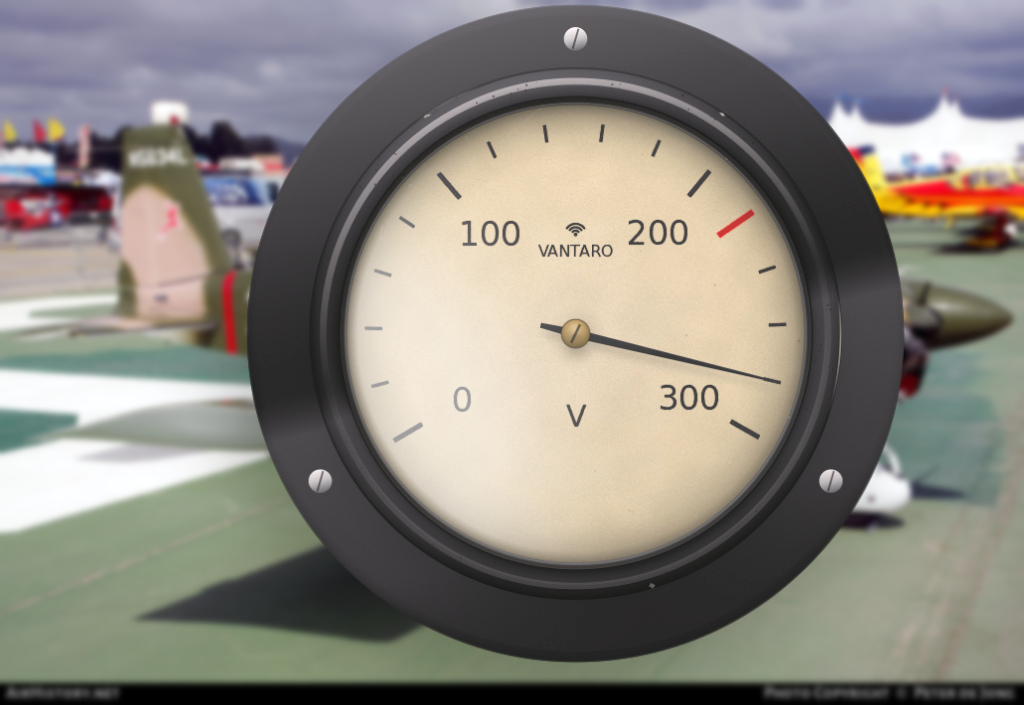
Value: 280 V
